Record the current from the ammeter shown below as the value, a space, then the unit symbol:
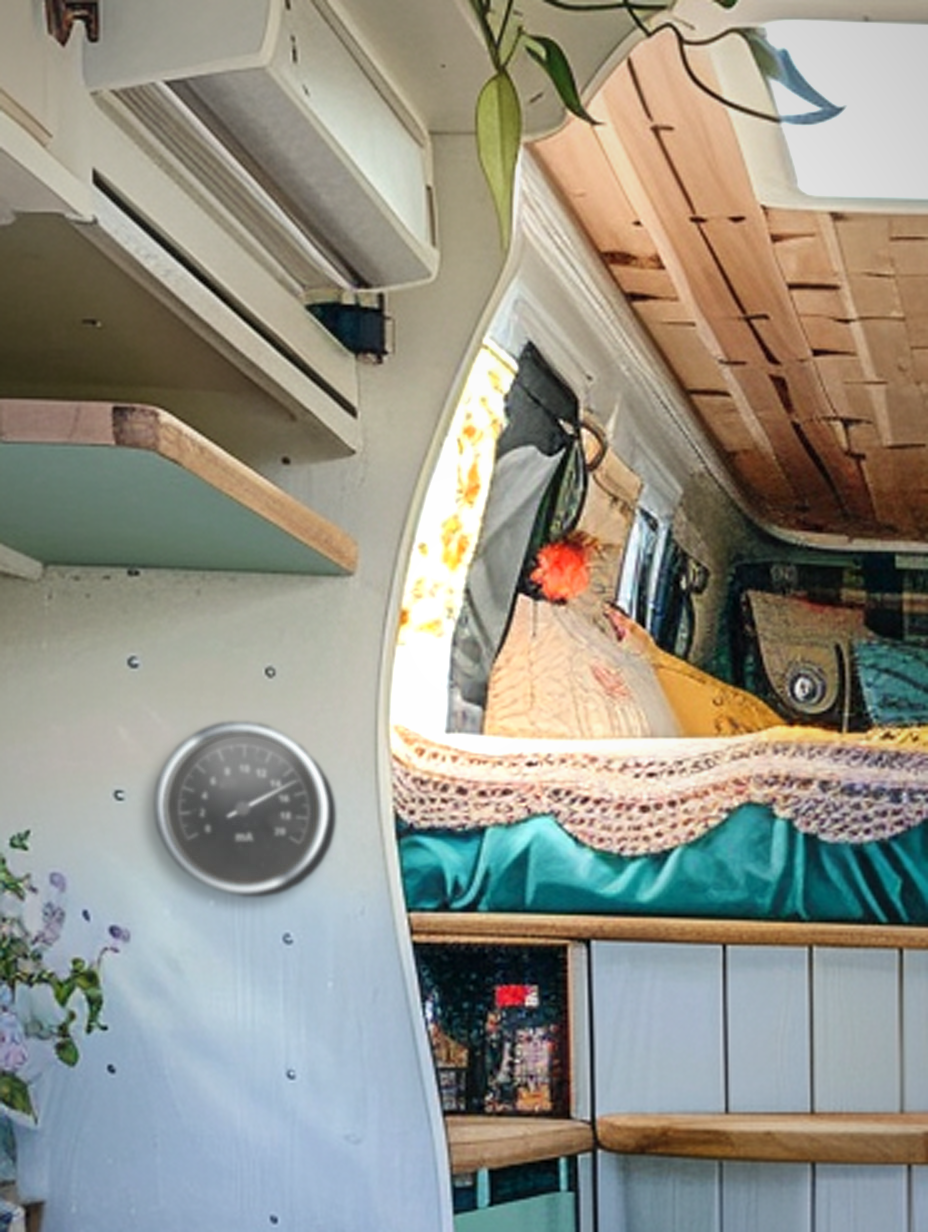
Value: 15 mA
